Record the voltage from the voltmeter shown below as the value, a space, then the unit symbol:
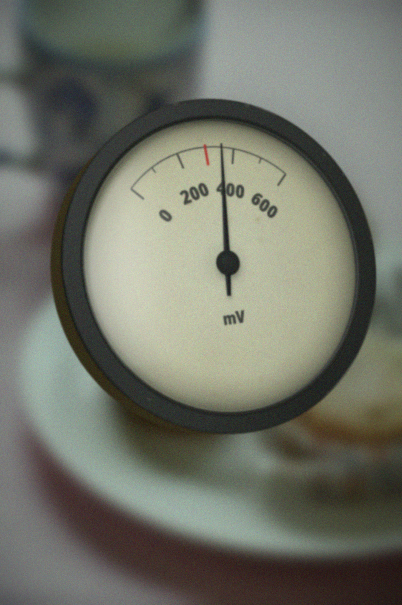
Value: 350 mV
